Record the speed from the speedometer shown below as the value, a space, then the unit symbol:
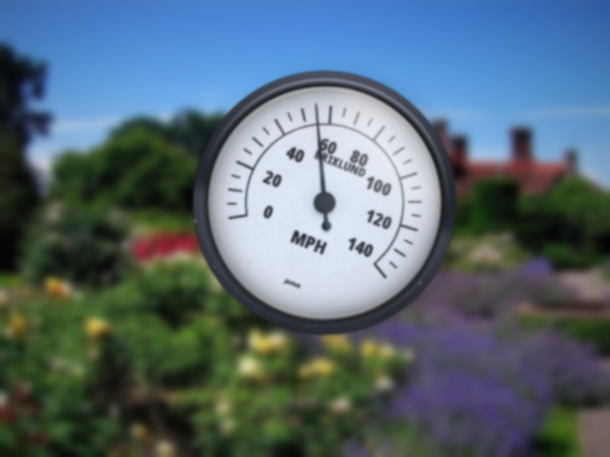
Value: 55 mph
